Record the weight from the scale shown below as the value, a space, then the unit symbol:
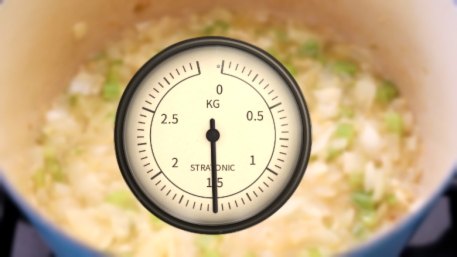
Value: 1.5 kg
